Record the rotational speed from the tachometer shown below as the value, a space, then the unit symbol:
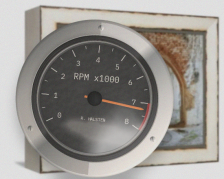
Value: 7250 rpm
